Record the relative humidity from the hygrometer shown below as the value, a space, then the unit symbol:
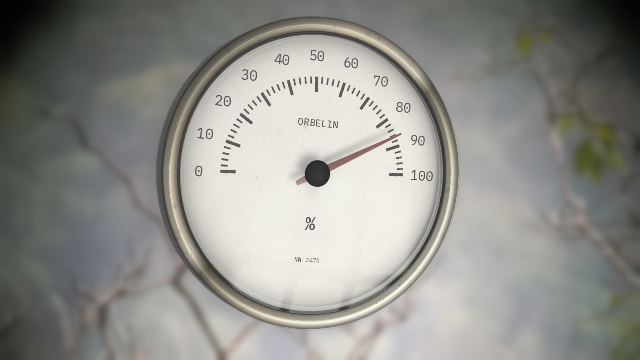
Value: 86 %
